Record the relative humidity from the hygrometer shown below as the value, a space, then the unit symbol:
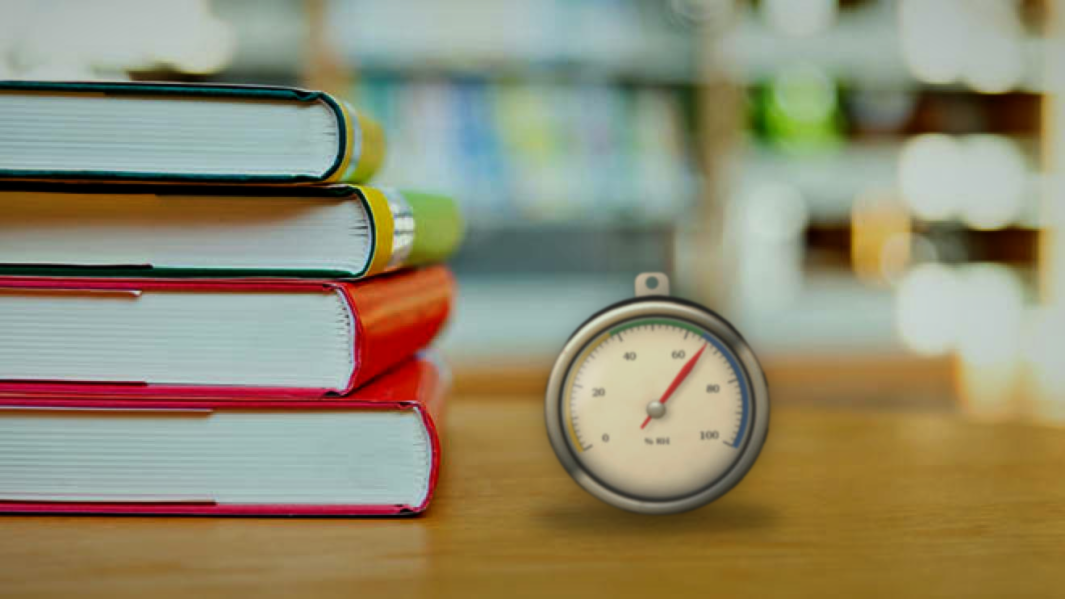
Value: 66 %
